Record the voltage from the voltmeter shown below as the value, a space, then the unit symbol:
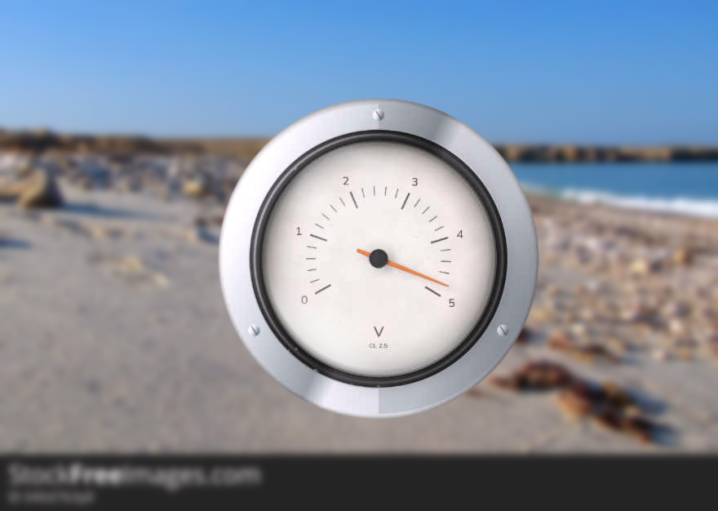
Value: 4.8 V
